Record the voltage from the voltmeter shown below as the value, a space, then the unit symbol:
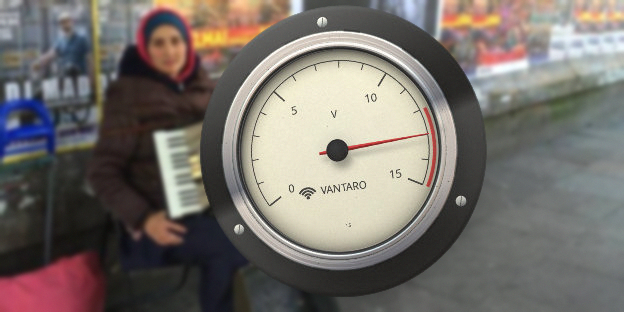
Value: 13 V
